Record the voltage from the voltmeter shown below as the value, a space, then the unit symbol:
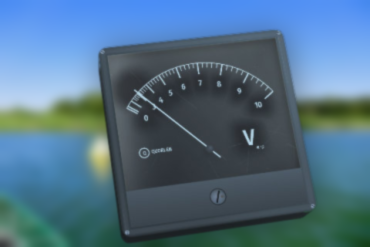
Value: 3 V
